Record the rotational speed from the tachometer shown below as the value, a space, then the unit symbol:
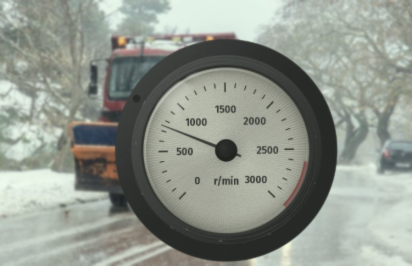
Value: 750 rpm
